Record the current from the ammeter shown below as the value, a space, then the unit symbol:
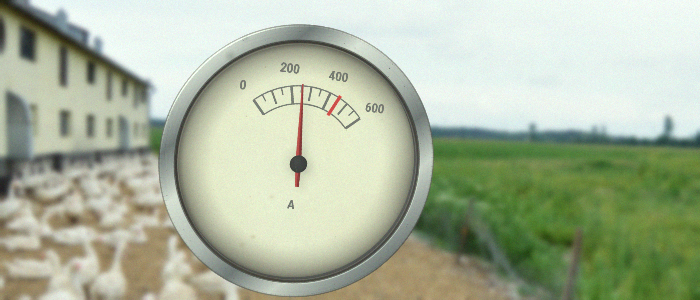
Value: 250 A
